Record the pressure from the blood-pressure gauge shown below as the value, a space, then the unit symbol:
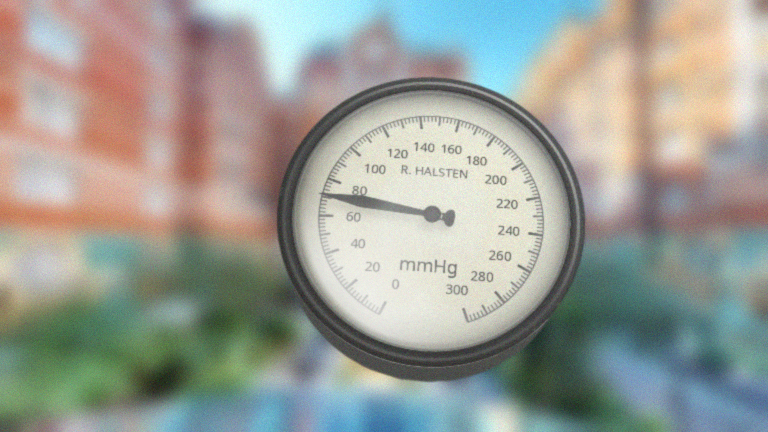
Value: 70 mmHg
